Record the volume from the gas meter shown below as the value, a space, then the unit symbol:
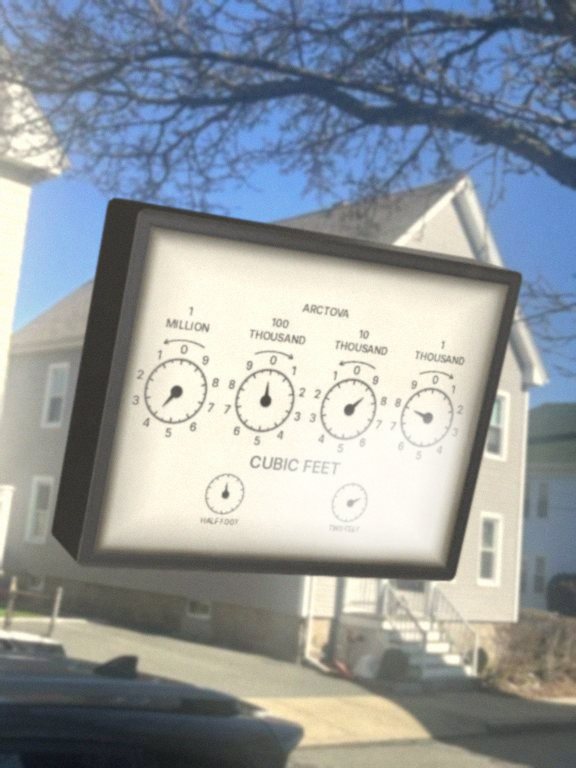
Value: 398800 ft³
